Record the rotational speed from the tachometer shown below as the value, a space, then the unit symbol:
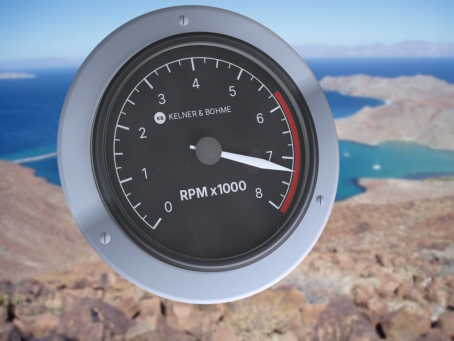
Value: 7250 rpm
